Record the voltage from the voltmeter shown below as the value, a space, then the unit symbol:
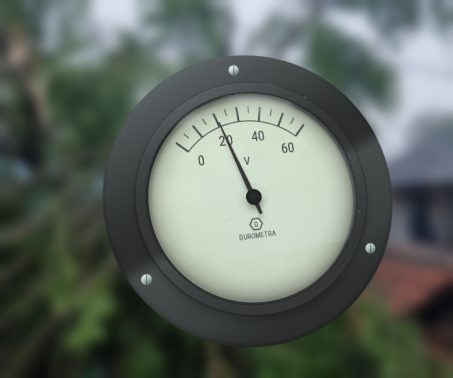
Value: 20 V
